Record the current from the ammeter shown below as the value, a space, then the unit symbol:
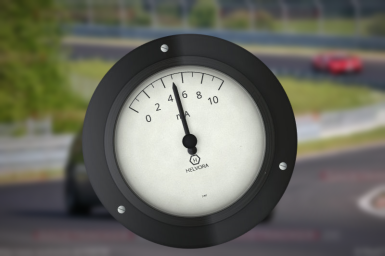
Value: 5 mA
